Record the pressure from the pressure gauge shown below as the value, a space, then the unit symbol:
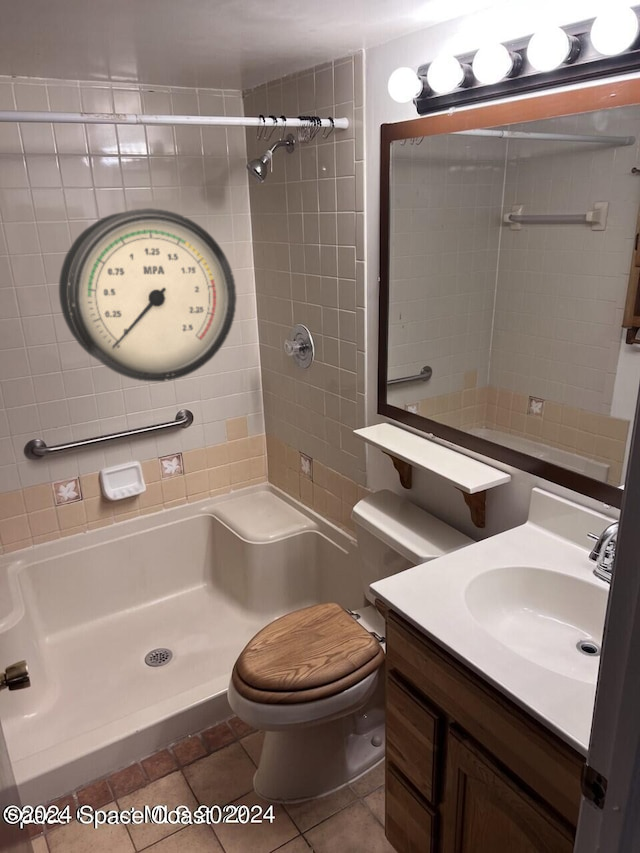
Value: 0 MPa
